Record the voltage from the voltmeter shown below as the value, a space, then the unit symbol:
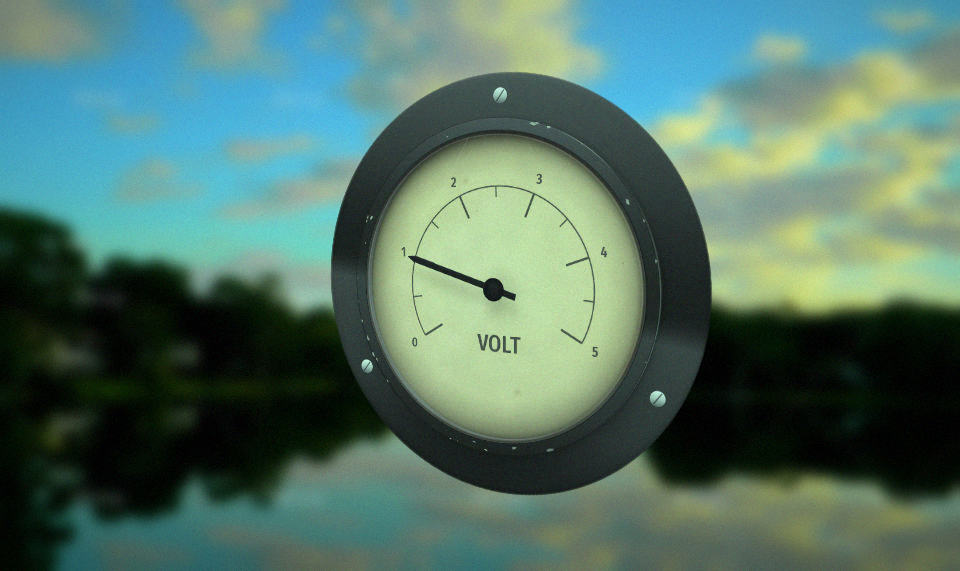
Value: 1 V
